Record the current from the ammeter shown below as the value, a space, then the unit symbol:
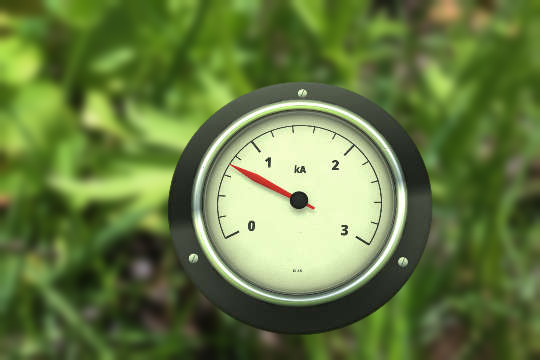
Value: 0.7 kA
